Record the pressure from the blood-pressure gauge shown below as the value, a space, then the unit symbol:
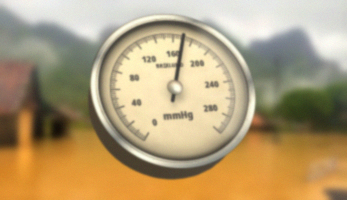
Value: 170 mmHg
